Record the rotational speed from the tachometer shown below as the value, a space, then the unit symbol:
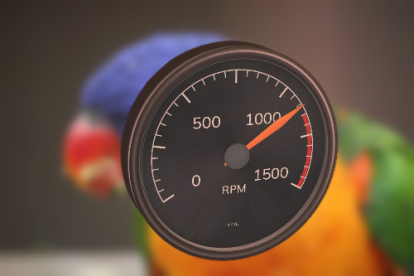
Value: 1100 rpm
